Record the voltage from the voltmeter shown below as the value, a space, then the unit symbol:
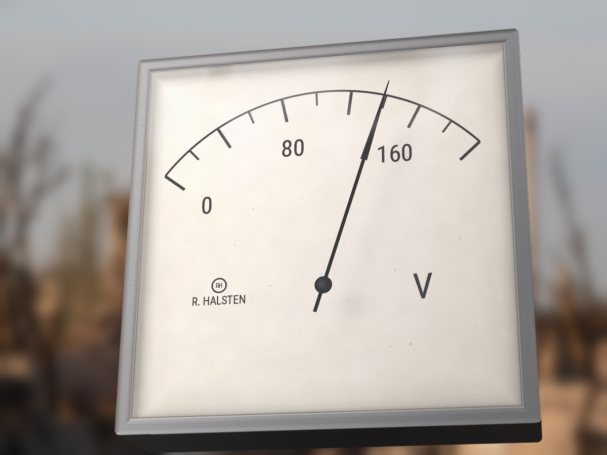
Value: 140 V
